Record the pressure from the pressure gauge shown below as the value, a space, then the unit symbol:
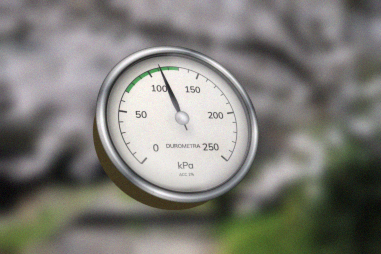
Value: 110 kPa
